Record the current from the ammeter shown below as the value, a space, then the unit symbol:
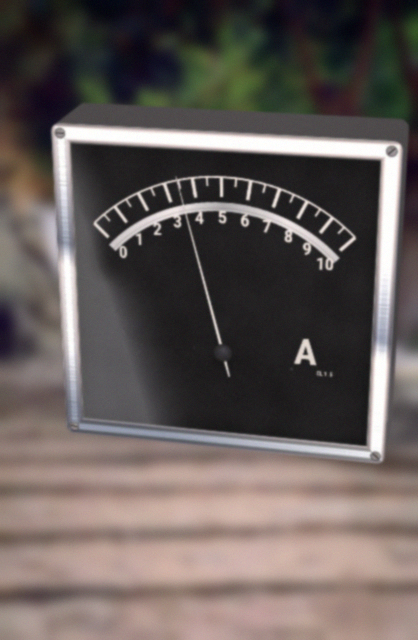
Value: 3.5 A
